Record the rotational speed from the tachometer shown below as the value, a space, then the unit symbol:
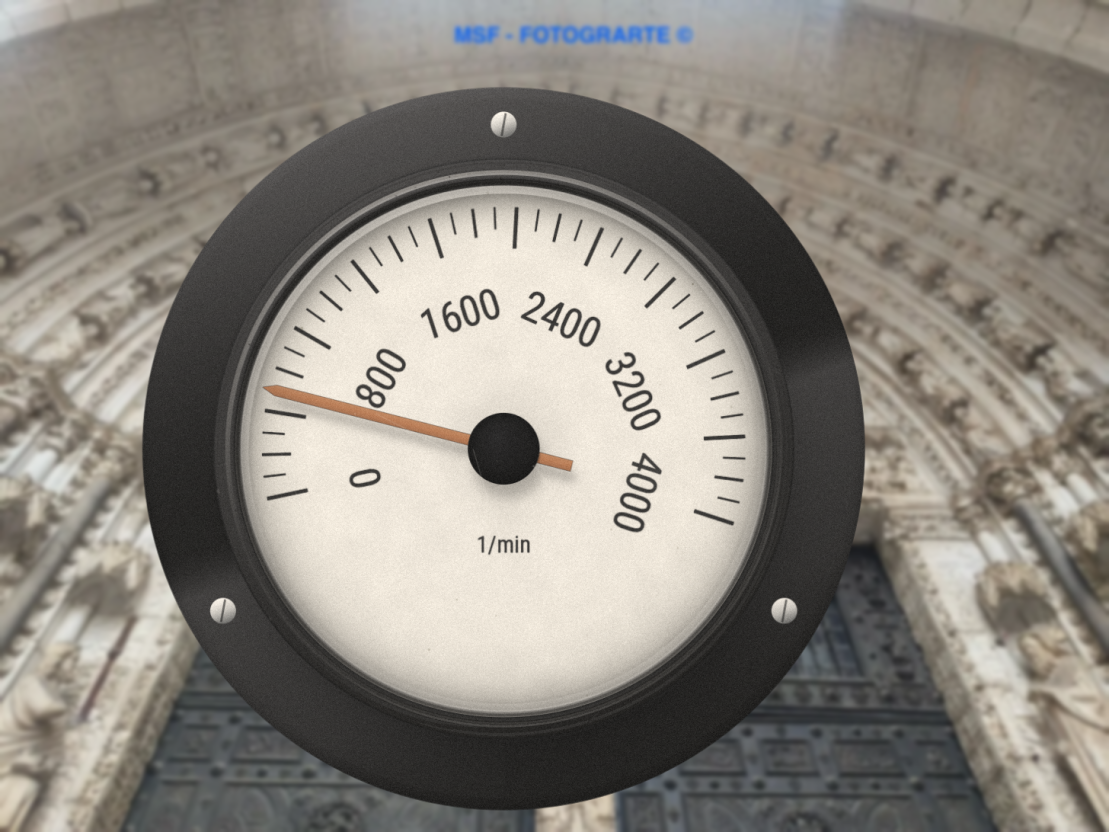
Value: 500 rpm
